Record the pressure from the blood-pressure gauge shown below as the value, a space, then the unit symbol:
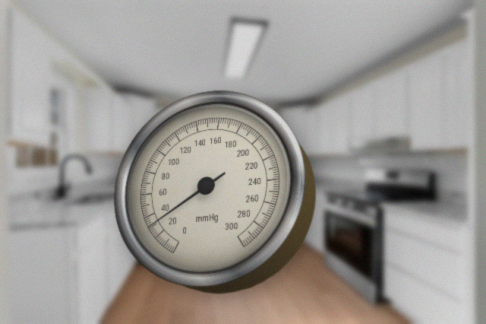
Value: 30 mmHg
